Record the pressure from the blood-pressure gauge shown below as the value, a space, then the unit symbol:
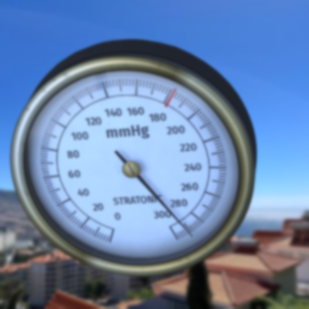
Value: 290 mmHg
